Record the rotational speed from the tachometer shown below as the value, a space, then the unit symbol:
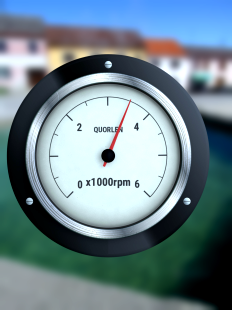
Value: 3500 rpm
